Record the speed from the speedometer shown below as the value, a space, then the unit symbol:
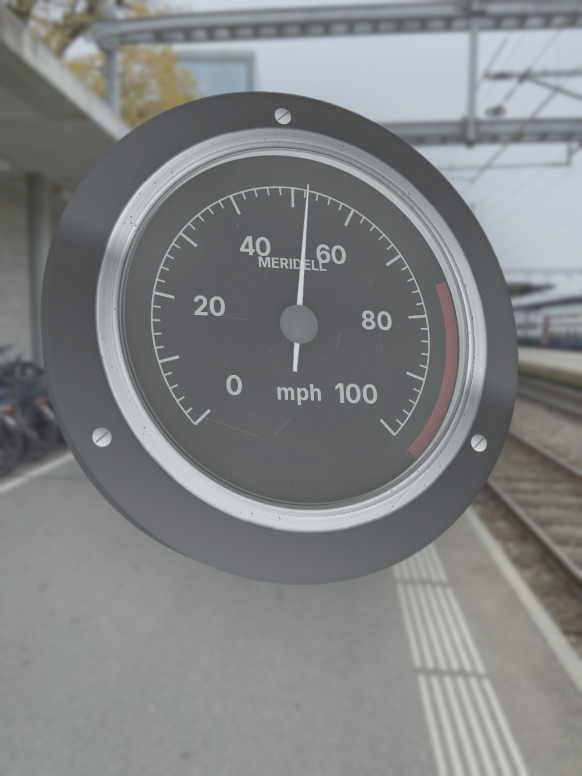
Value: 52 mph
